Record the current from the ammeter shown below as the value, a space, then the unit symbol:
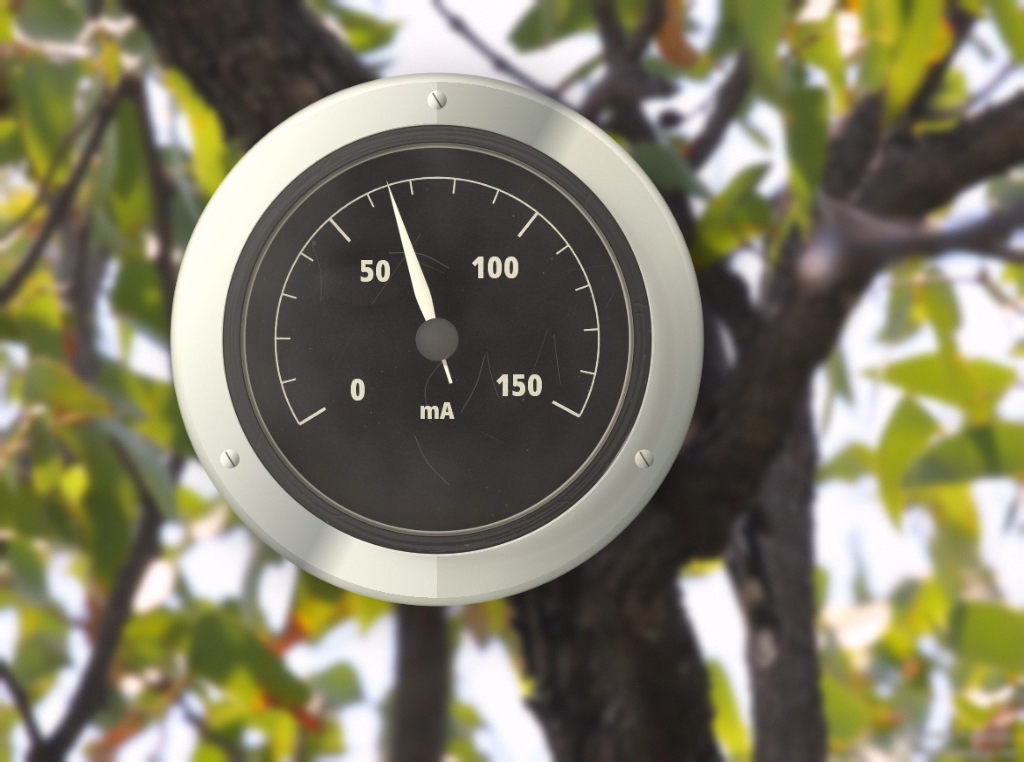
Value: 65 mA
